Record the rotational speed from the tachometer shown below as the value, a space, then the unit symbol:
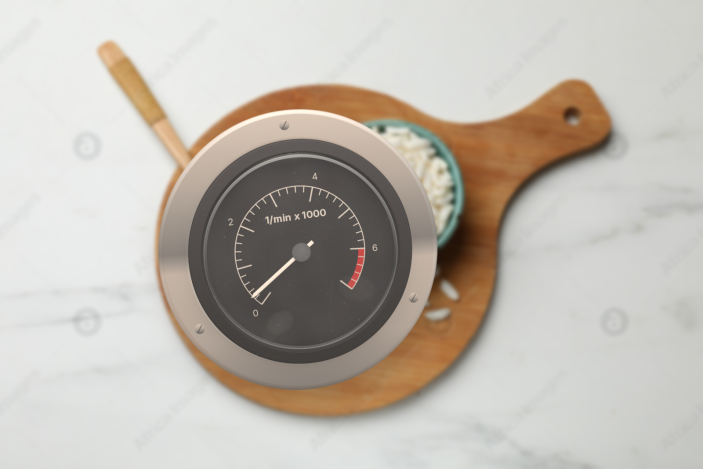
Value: 300 rpm
